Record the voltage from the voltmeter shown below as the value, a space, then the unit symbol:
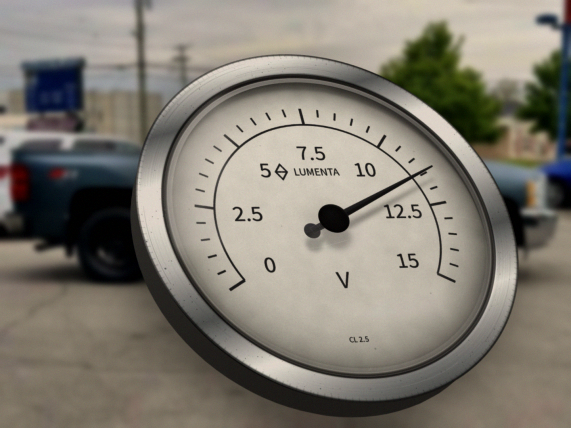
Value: 11.5 V
